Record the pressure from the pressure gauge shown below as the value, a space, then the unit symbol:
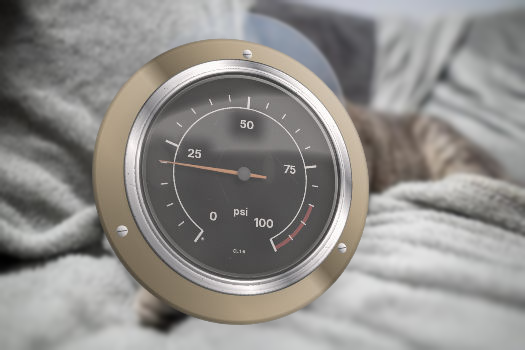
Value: 20 psi
